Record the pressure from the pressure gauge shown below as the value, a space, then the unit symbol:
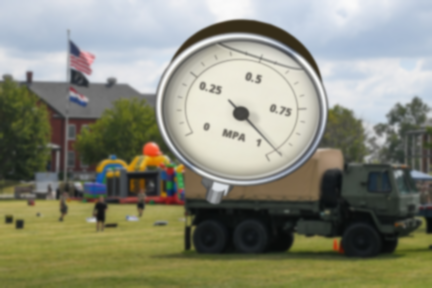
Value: 0.95 MPa
